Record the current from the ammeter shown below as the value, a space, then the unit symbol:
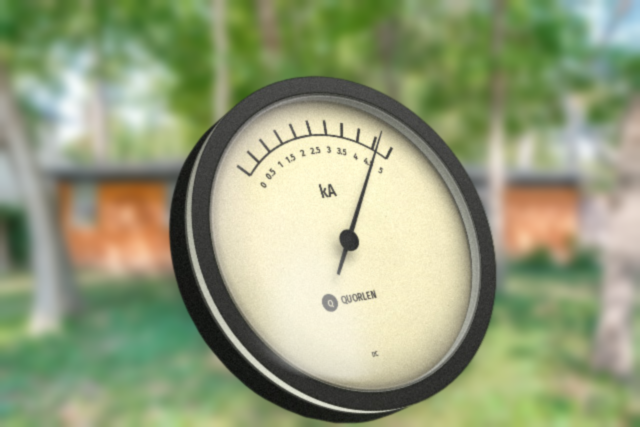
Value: 4.5 kA
